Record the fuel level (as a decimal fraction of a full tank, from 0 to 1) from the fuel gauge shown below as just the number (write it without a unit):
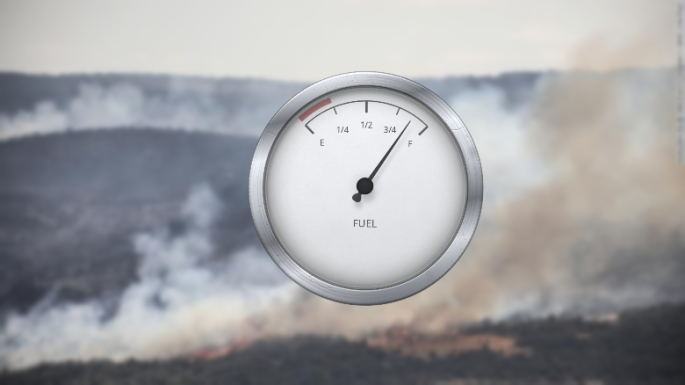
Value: 0.875
